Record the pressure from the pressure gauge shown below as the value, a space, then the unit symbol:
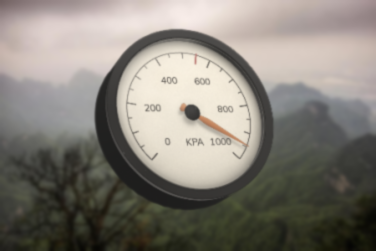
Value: 950 kPa
